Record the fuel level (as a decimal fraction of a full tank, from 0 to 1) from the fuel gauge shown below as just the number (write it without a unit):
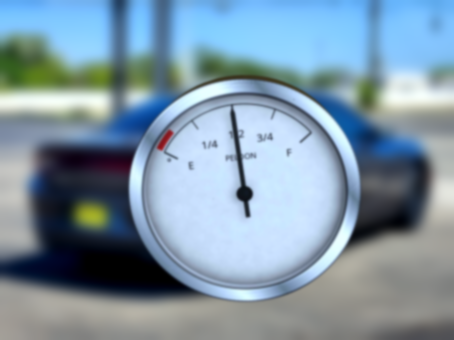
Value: 0.5
